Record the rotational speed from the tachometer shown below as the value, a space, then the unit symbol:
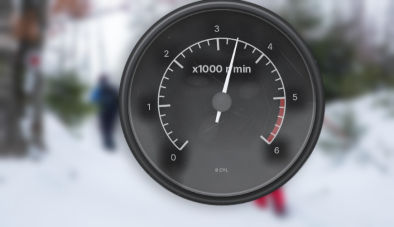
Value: 3400 rpm
